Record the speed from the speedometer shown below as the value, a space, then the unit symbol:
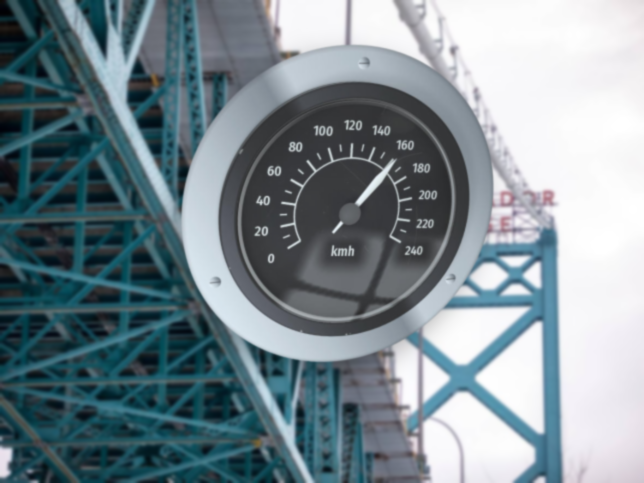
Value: 160 km/h
